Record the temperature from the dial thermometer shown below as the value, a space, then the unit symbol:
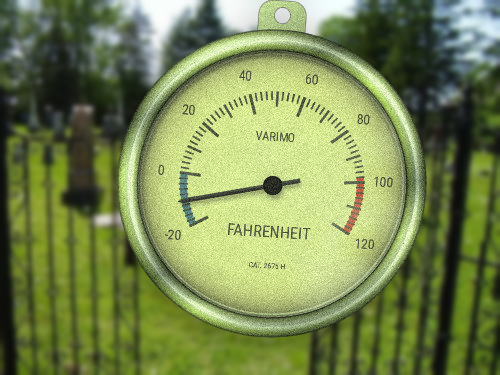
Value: -10 °F
